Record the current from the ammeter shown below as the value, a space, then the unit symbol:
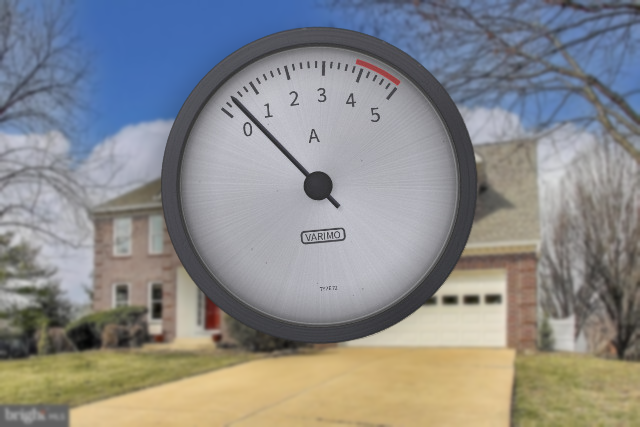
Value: 0.4 A
